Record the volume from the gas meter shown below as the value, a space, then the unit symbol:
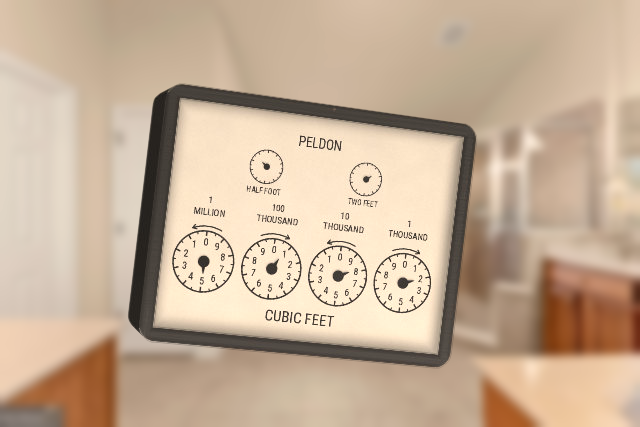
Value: 508200 ft³
